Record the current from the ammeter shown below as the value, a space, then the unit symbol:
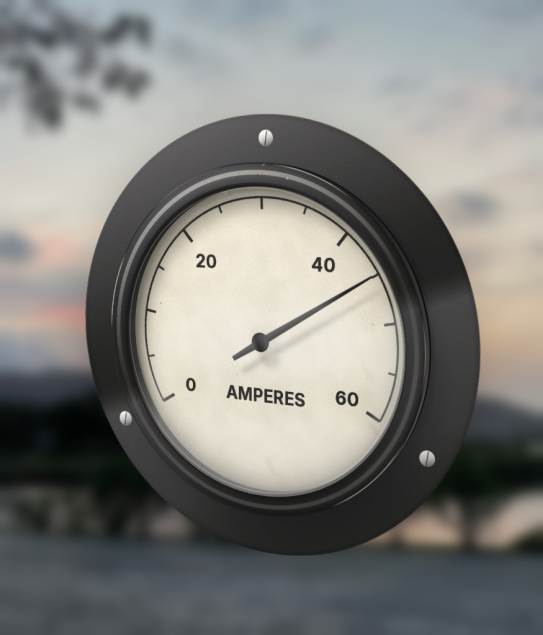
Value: 45 A
